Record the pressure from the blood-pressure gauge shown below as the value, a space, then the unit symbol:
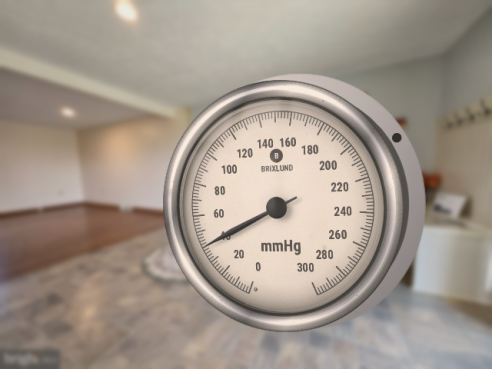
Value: 40 mmHg
